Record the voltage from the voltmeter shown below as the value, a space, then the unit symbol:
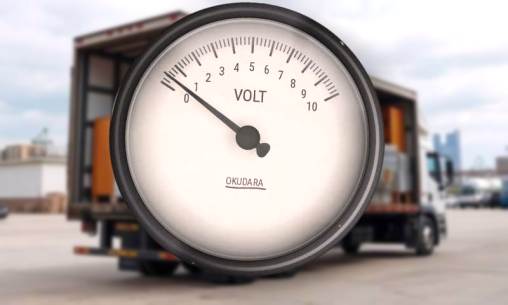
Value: 0.4 V
